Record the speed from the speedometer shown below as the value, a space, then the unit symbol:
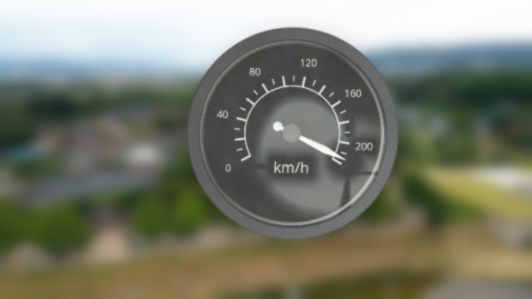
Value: 215 km/h
